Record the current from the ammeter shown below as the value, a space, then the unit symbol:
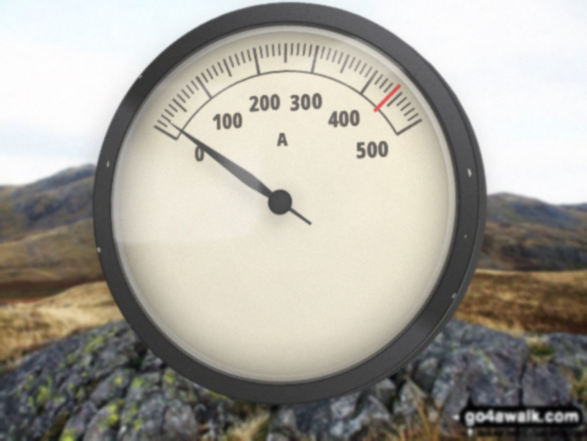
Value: 20 A
